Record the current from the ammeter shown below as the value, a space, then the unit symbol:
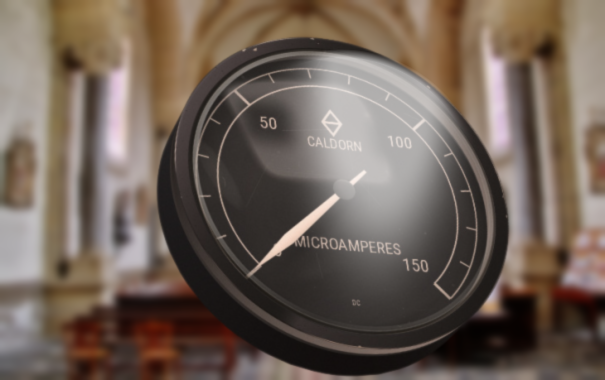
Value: 0 µA
